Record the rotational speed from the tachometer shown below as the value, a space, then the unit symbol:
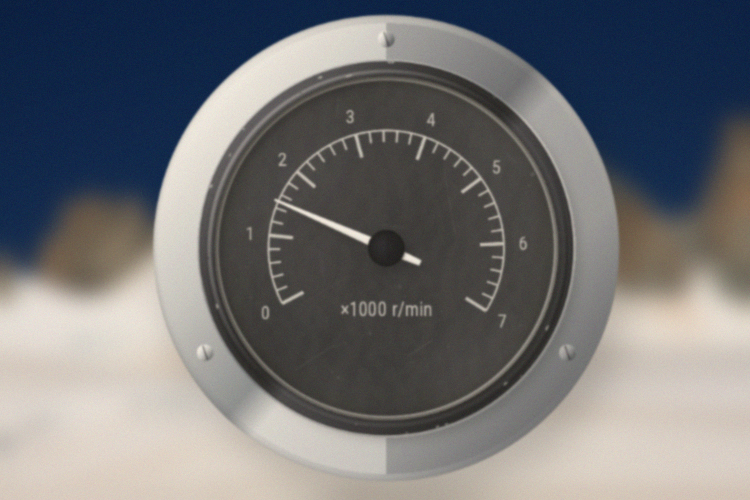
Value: 1500 rpm
